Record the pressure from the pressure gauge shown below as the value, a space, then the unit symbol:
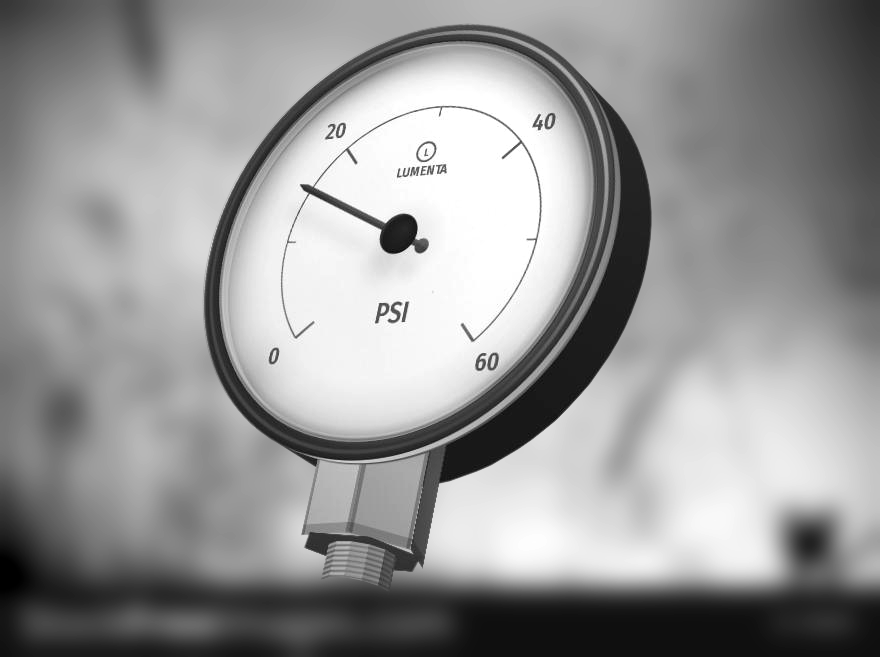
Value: 15 psi
